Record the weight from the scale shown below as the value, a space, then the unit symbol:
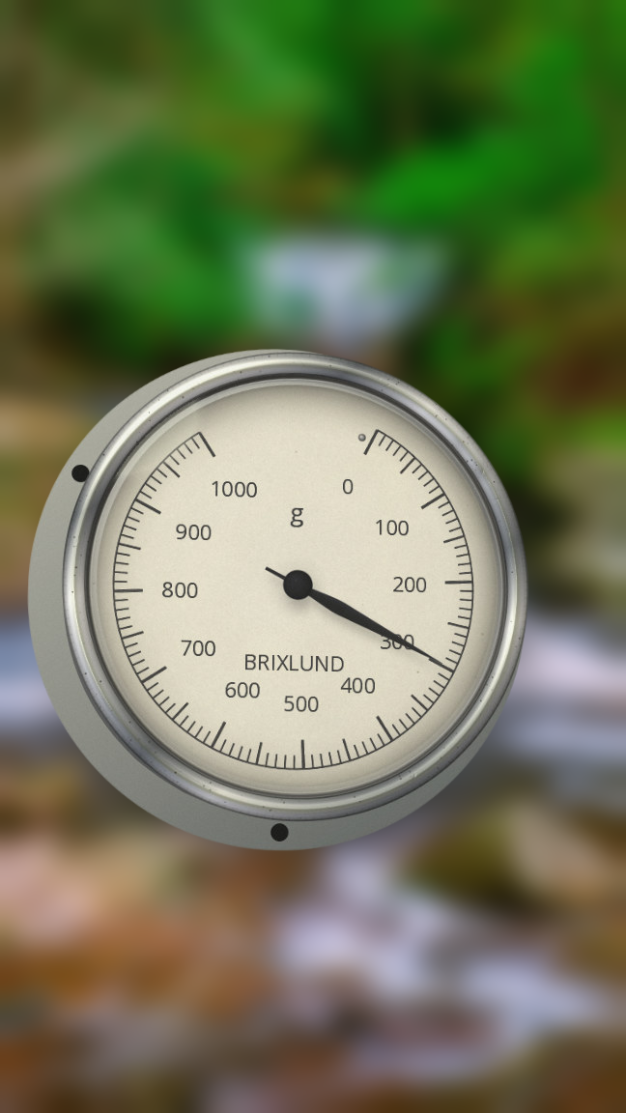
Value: 300 g
